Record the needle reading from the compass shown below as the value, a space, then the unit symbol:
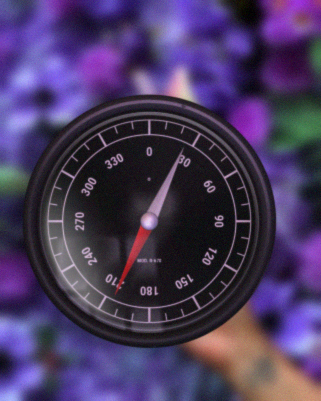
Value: 205 °
